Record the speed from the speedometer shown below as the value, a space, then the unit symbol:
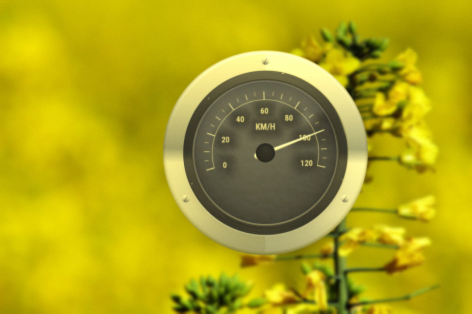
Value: 100 km/h
